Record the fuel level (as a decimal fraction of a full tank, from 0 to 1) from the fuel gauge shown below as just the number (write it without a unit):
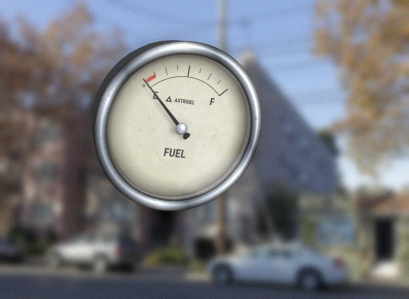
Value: 0
